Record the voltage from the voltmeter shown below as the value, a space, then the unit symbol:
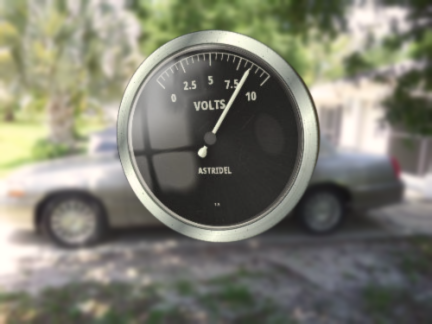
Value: 8.5 V
